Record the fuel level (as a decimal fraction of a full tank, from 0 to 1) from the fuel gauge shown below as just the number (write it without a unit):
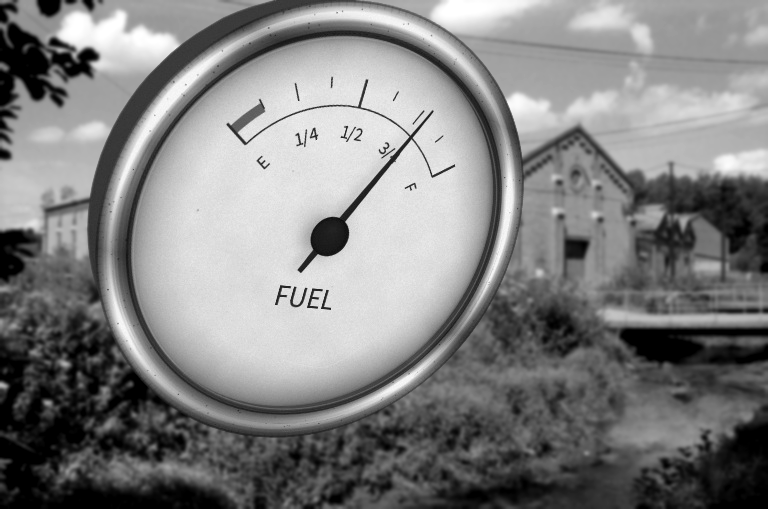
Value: 0.75
